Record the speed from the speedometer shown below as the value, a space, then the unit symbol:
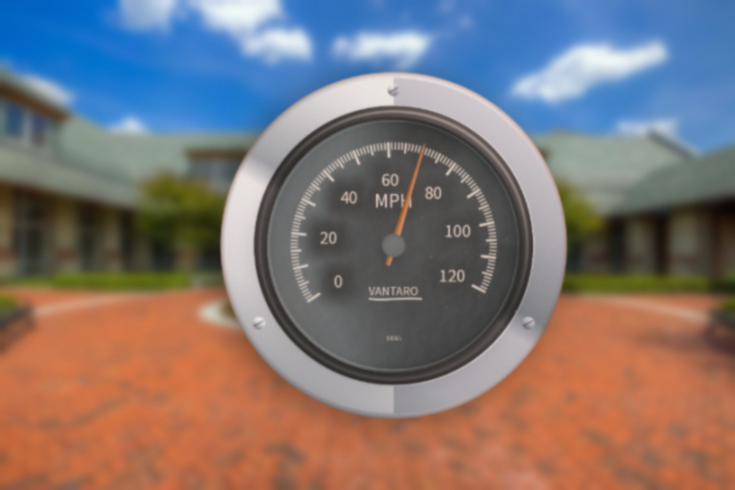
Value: 70 mph
